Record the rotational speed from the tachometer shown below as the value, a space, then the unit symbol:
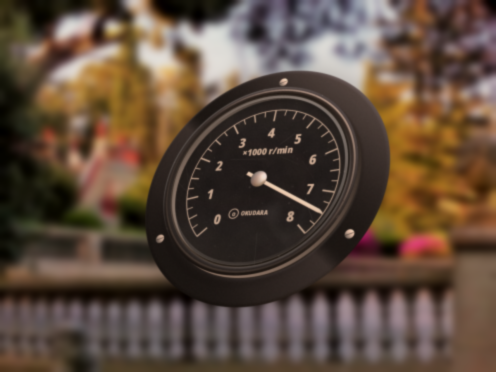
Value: 7500 rpm
